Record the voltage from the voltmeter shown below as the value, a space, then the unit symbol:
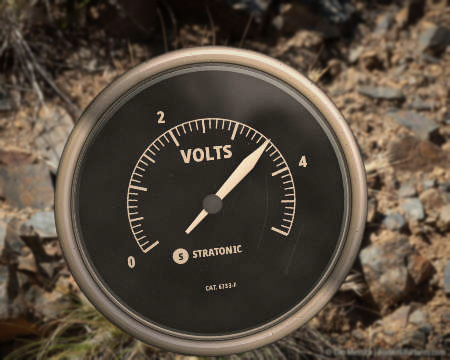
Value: 3.5 V
